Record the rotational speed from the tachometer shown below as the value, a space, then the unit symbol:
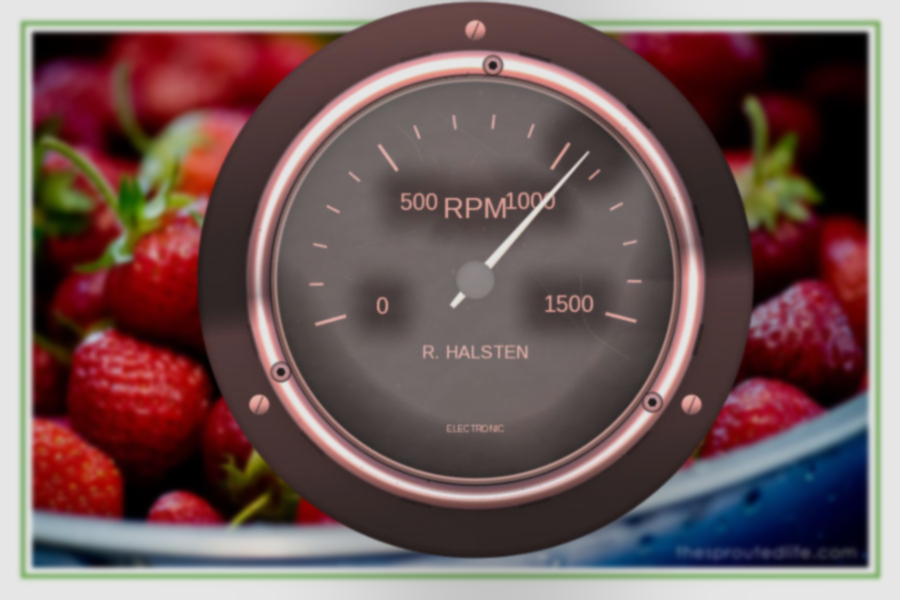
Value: 1050 rpm
